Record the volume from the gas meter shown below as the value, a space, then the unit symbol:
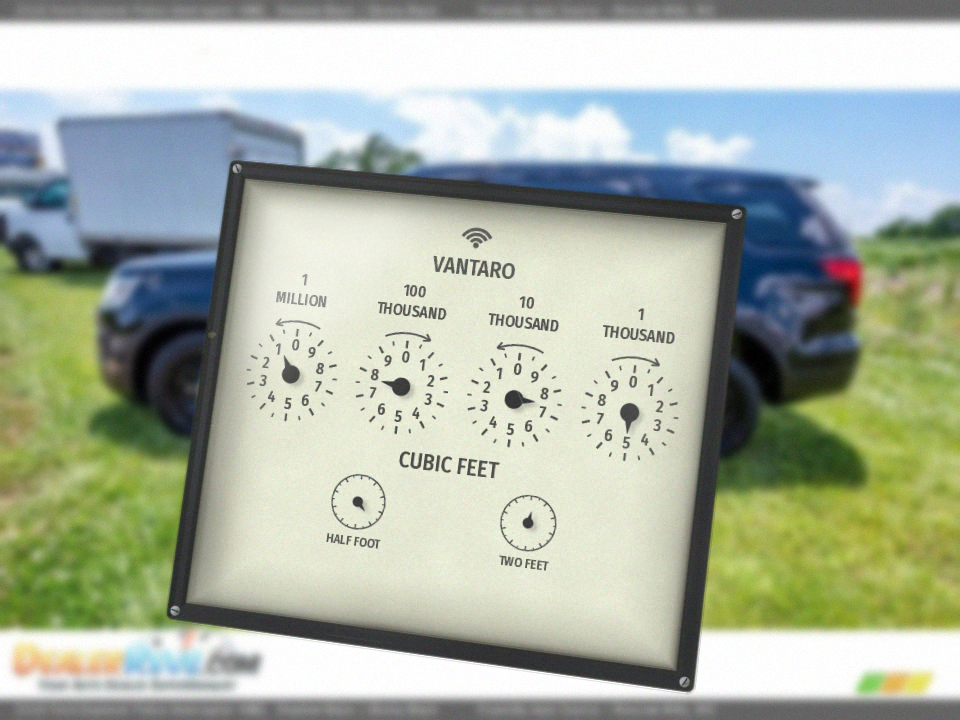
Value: 77500 ft³
